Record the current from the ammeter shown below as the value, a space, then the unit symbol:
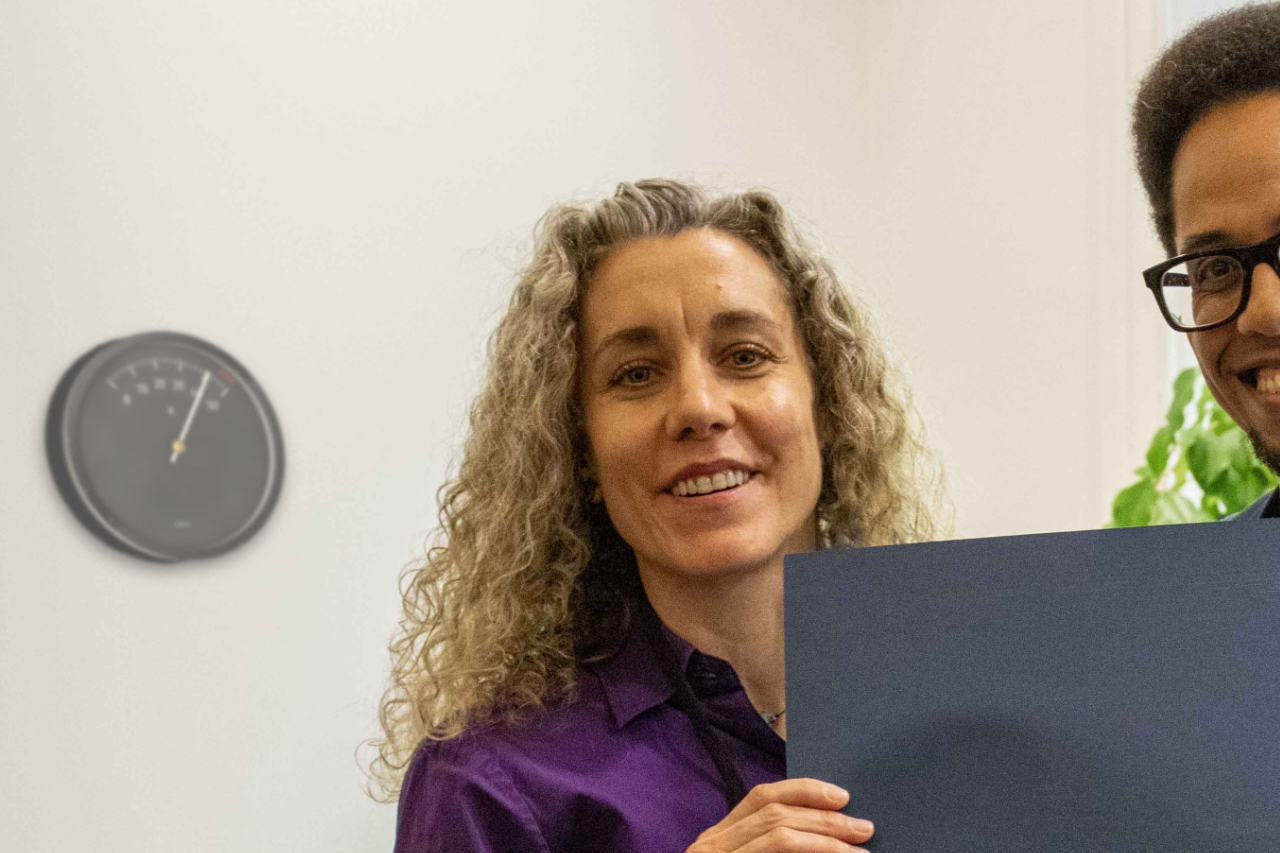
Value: 40 A
